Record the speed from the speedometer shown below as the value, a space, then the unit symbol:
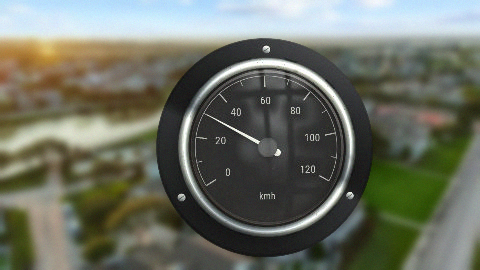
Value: 30 km/h
